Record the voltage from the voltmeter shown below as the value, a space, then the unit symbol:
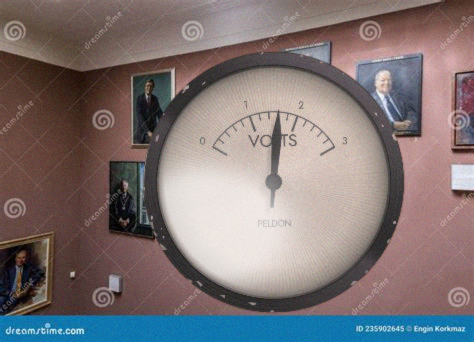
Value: 1.6 V
